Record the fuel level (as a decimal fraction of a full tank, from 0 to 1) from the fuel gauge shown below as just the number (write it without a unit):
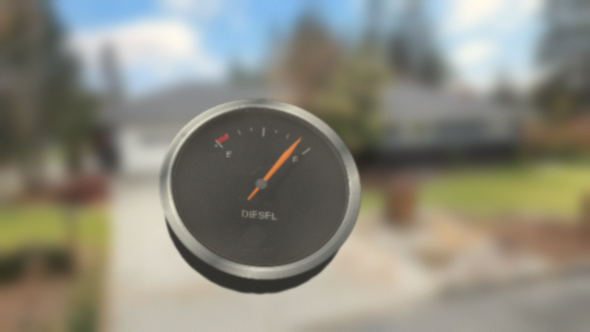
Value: 0.875
